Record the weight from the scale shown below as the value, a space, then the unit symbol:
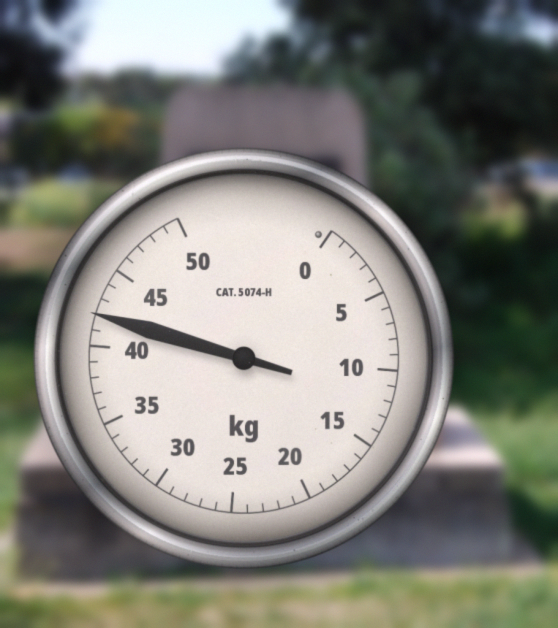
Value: 42 kg
